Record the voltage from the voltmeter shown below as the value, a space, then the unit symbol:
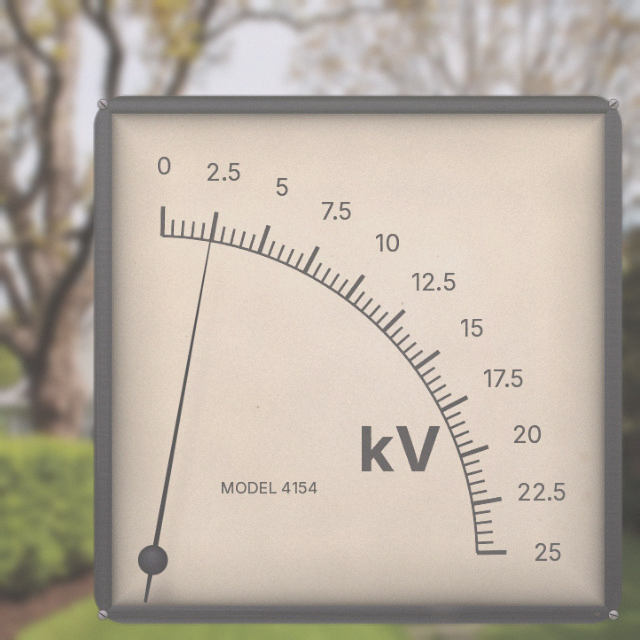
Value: 2.5 kV
